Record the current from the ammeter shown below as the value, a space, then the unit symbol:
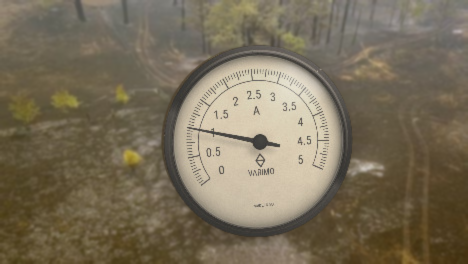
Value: 1 A
